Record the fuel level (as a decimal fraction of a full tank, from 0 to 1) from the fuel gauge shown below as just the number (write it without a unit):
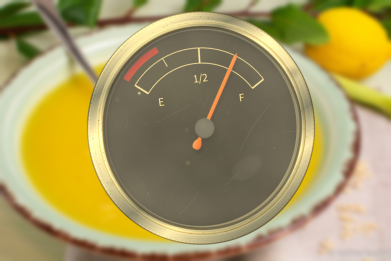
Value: 0.75
